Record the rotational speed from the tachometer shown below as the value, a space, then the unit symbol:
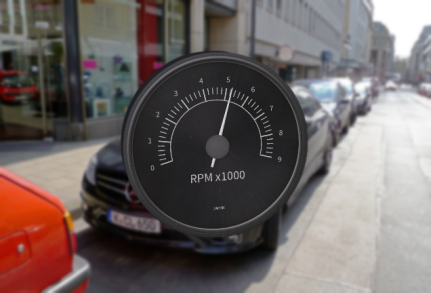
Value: 5200 rpm
